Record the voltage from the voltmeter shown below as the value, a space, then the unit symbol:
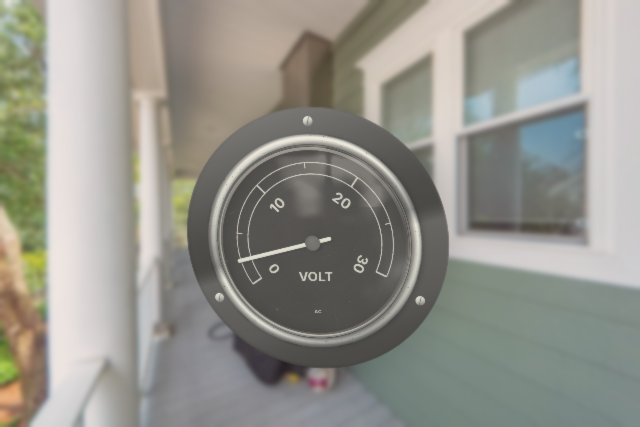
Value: 2.5 V
